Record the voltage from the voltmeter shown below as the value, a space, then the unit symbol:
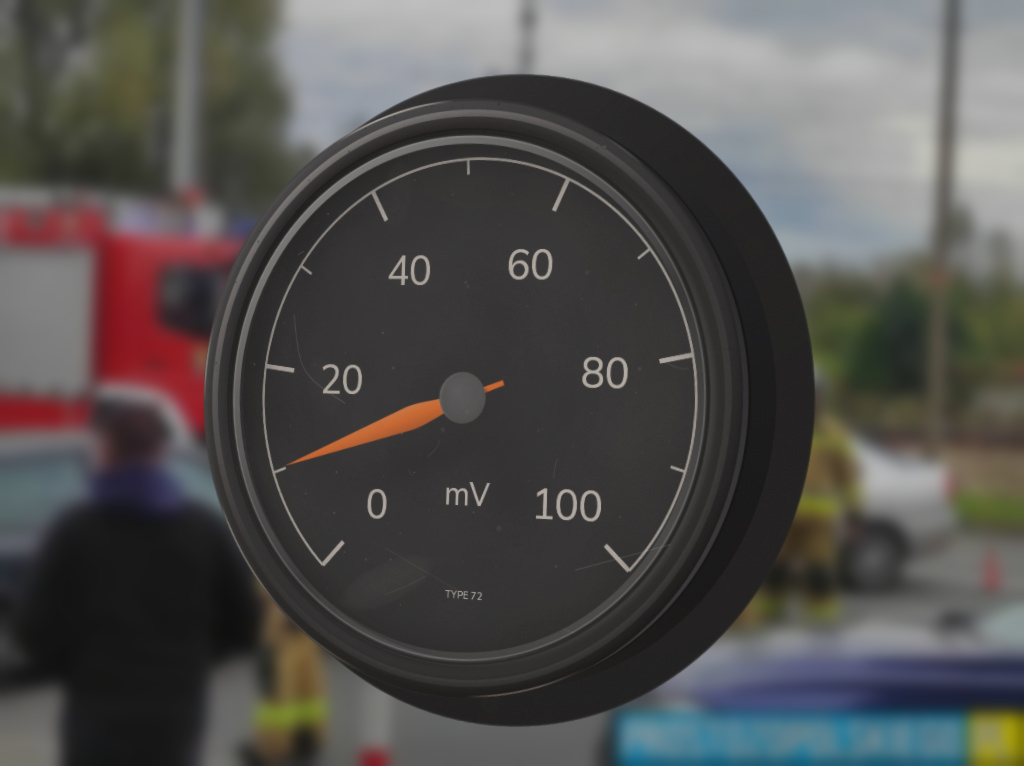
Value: 10 mV
